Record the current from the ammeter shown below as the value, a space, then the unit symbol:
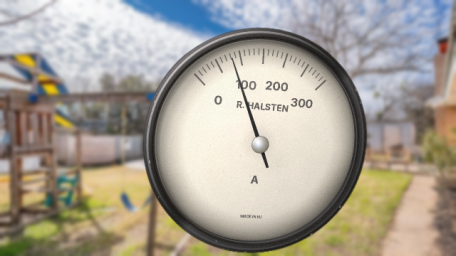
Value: 80 A
